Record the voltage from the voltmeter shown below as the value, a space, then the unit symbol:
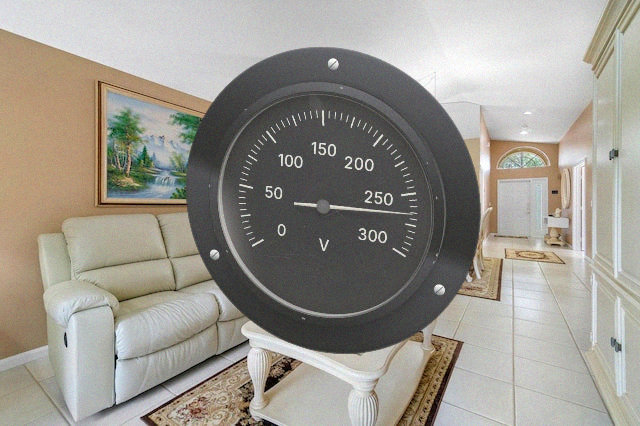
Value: 265 V
